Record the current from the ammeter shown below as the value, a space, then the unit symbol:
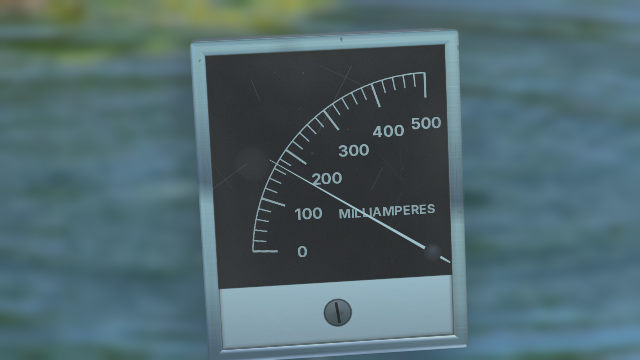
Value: 170 mA
